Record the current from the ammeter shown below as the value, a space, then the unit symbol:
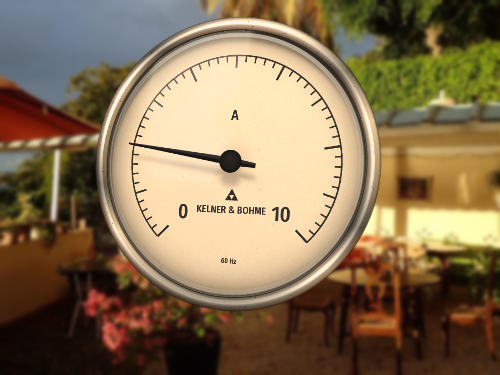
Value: 2 A
